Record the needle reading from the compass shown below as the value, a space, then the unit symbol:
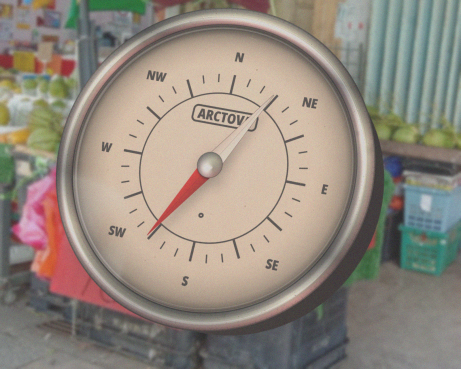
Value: 210 °
